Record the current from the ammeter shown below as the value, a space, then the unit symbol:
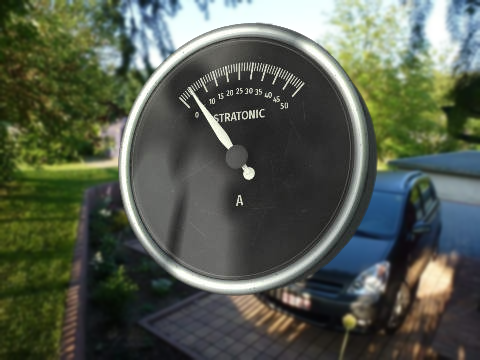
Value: 5 A
